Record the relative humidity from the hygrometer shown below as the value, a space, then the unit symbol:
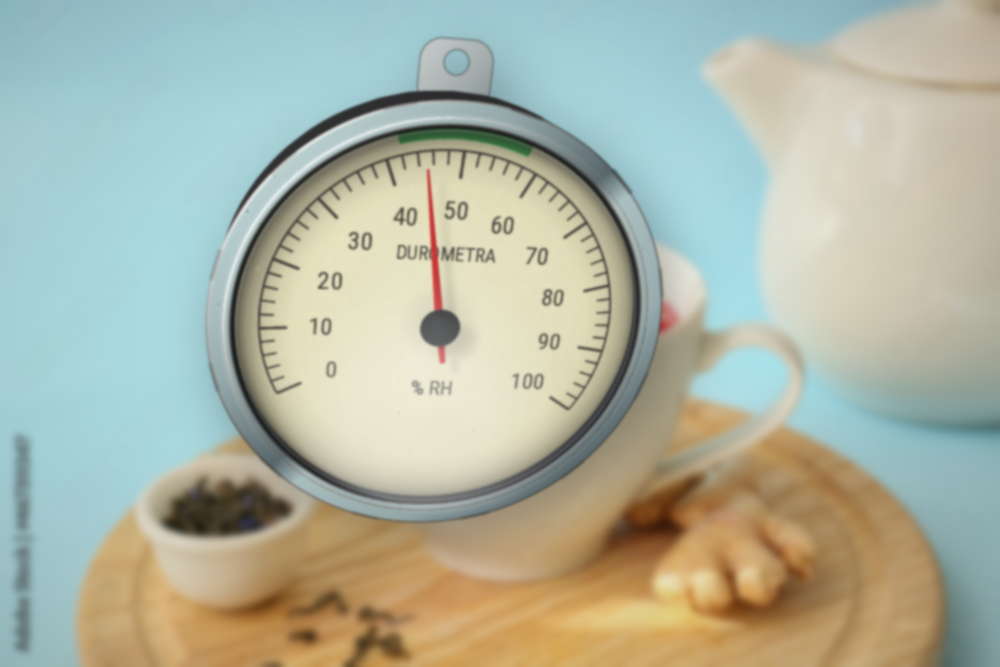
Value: 45 %
